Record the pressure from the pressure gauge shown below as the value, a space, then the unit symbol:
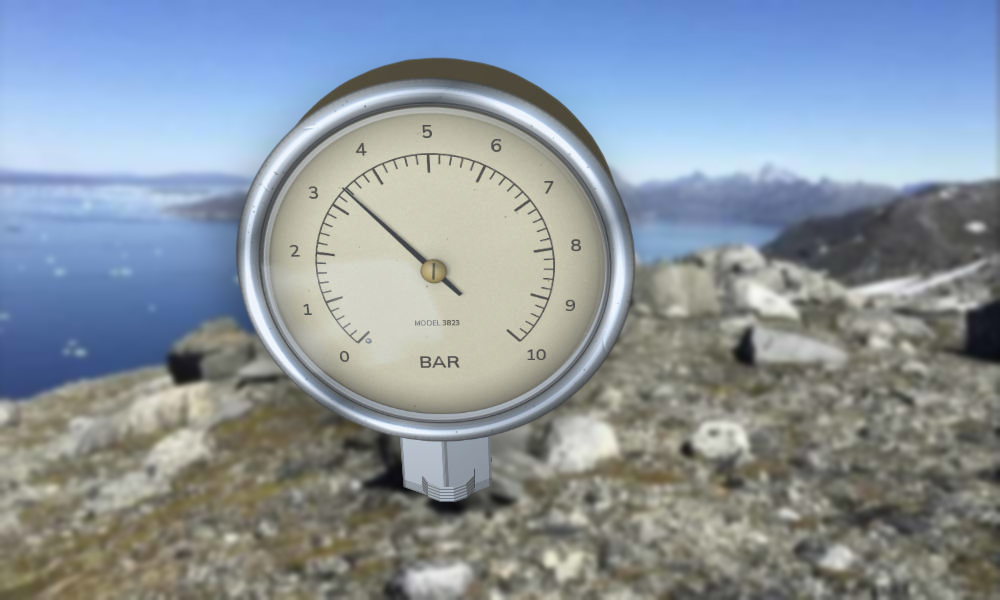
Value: 3.4 bar
